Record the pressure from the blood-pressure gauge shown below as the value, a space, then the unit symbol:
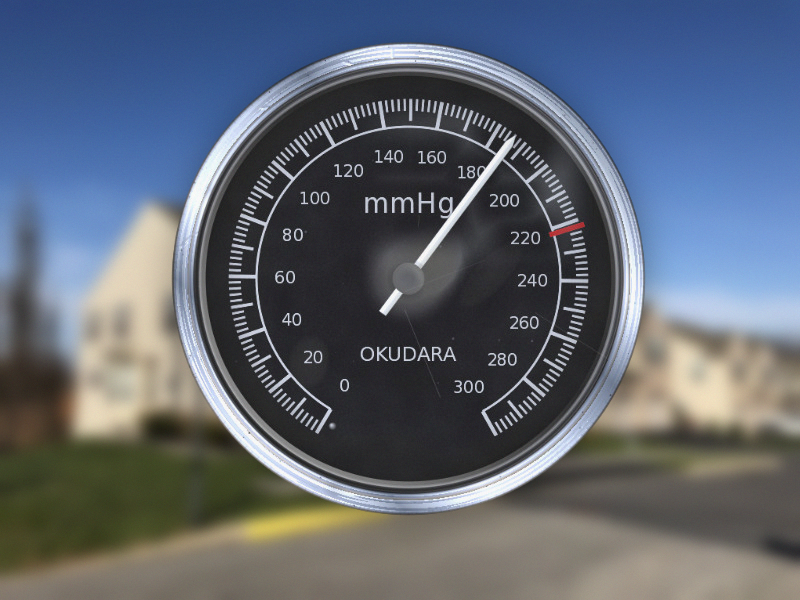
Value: 186 mmHg
